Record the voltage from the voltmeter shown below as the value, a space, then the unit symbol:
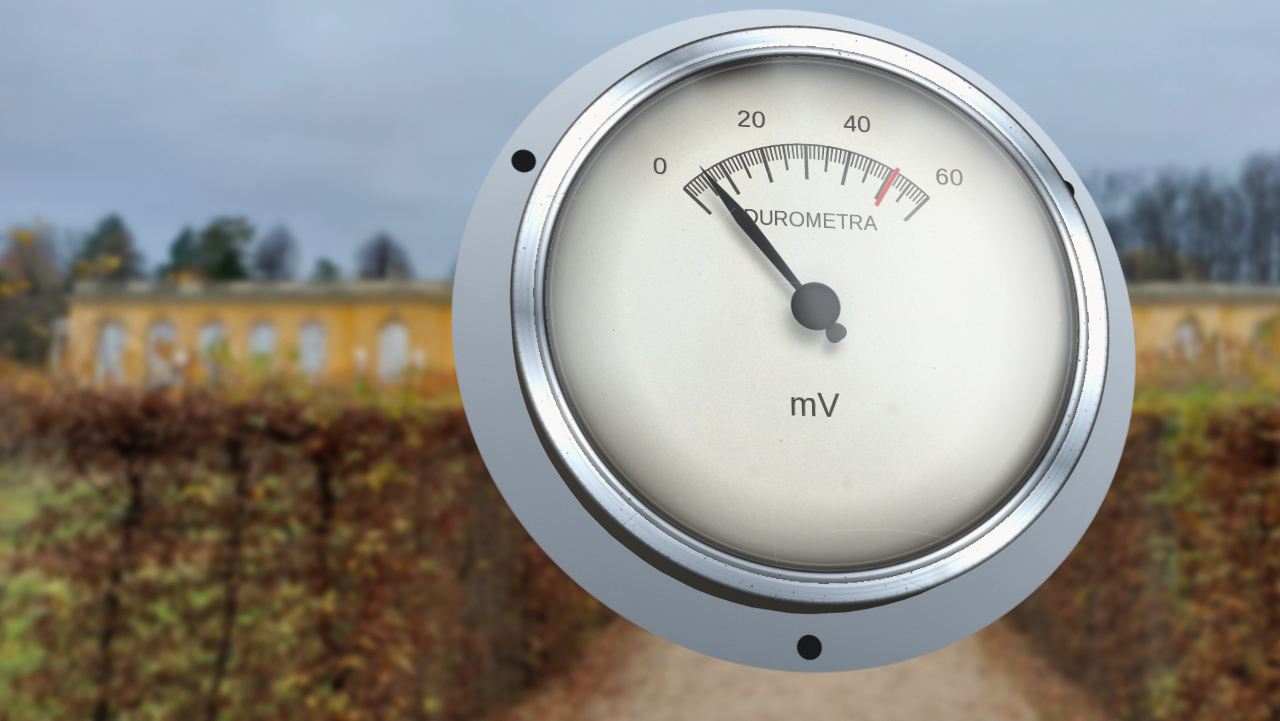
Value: 5 mV
